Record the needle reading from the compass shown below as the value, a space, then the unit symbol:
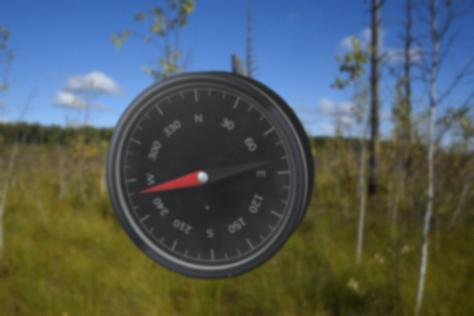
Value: 260 °
